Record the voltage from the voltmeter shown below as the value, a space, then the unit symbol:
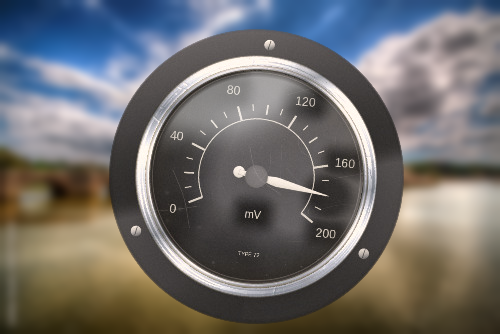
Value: 180 mV
